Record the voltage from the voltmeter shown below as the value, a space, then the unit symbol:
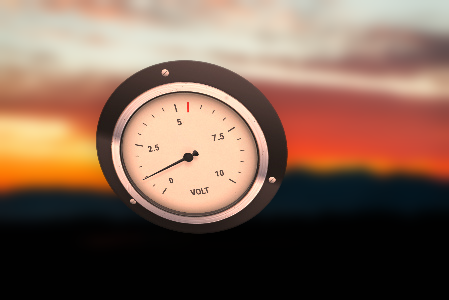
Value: 1 V
